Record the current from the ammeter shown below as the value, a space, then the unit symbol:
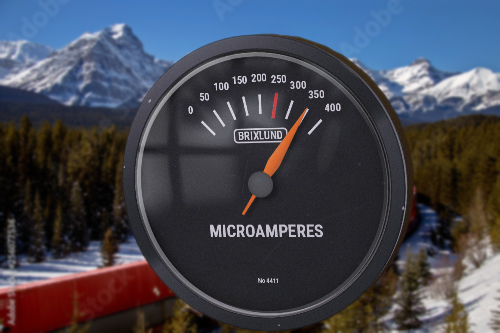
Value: 350 µA
